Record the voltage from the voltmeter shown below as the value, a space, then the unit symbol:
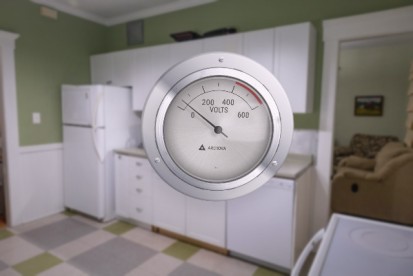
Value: 50 V
